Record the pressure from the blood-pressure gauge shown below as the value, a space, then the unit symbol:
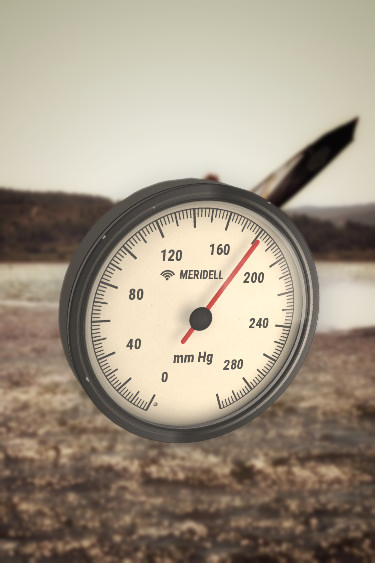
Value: 180 mmHg
